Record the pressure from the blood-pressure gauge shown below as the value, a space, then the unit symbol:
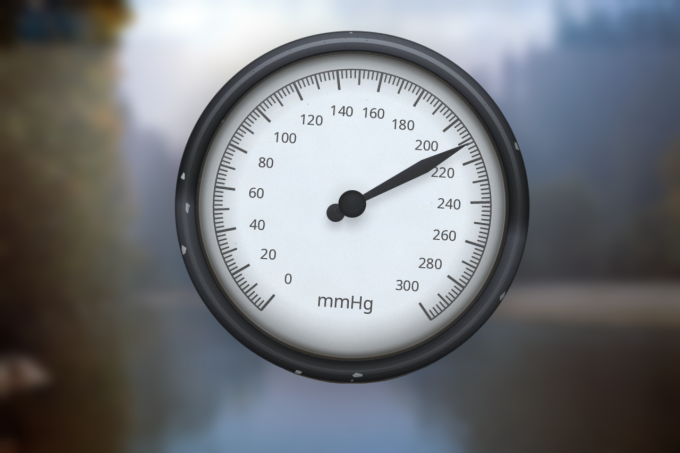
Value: 212 mmHg
